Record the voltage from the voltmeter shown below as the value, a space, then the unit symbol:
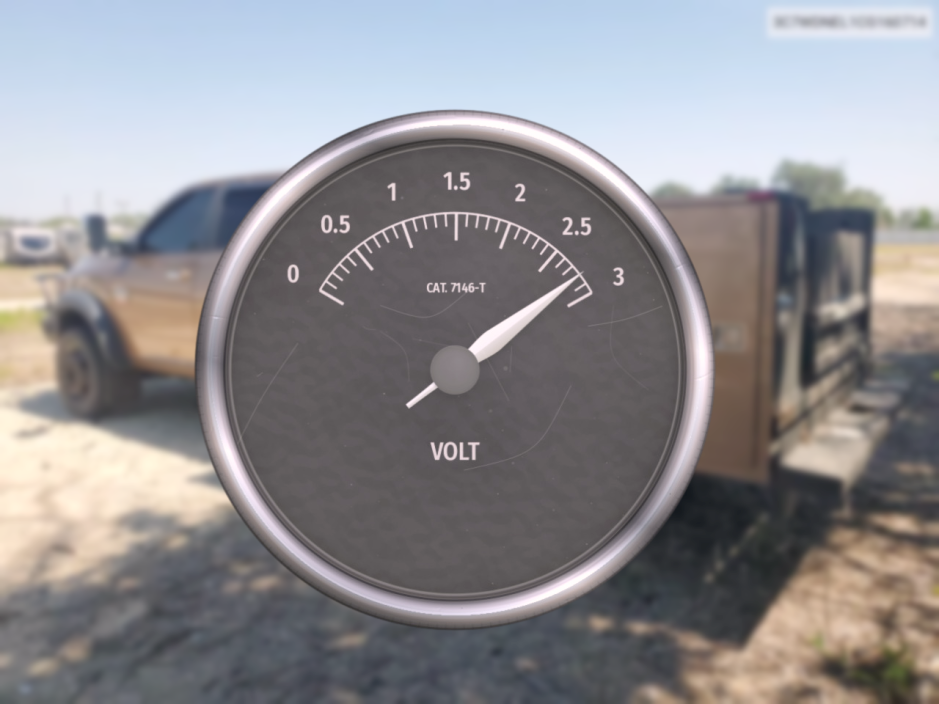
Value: 2.8 V
